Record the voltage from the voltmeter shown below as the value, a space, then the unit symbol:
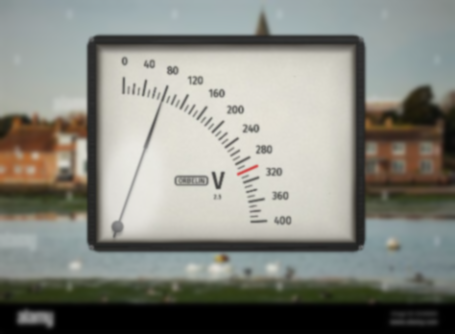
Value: 80 V
